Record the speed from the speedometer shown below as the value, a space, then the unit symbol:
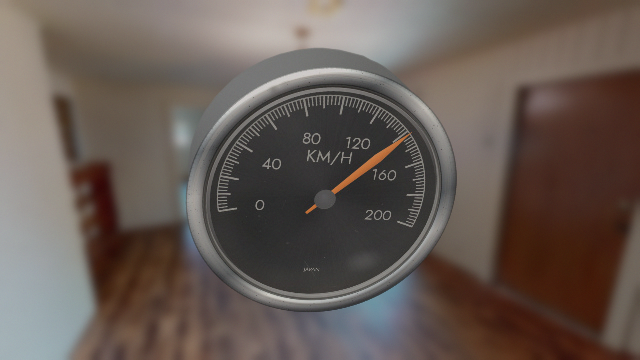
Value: 140 km/h
